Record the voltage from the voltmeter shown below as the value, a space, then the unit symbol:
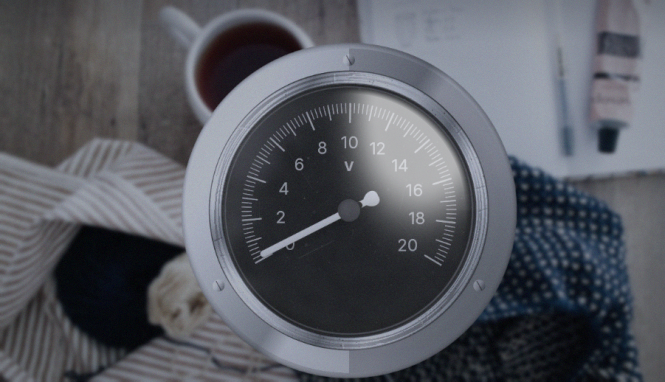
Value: 0.2 V
